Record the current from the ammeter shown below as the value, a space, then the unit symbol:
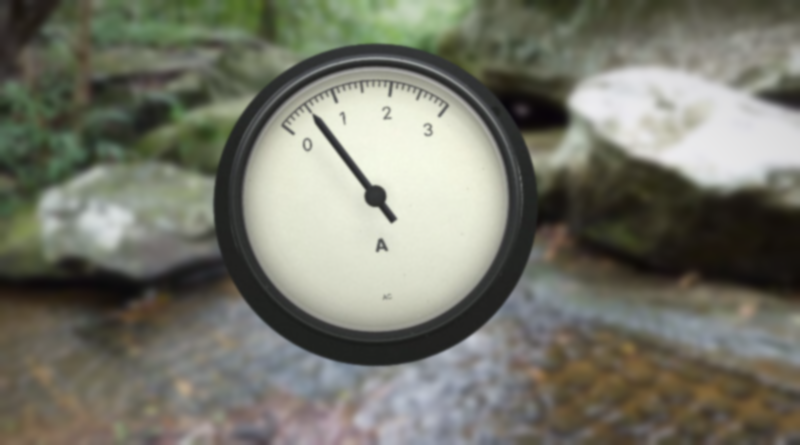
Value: 0.5 A
